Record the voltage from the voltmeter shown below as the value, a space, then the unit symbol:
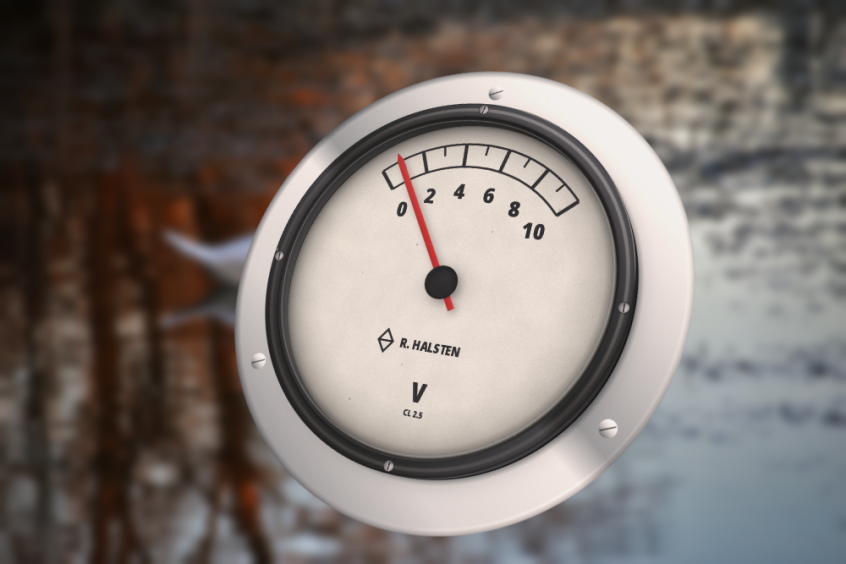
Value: 1 V
